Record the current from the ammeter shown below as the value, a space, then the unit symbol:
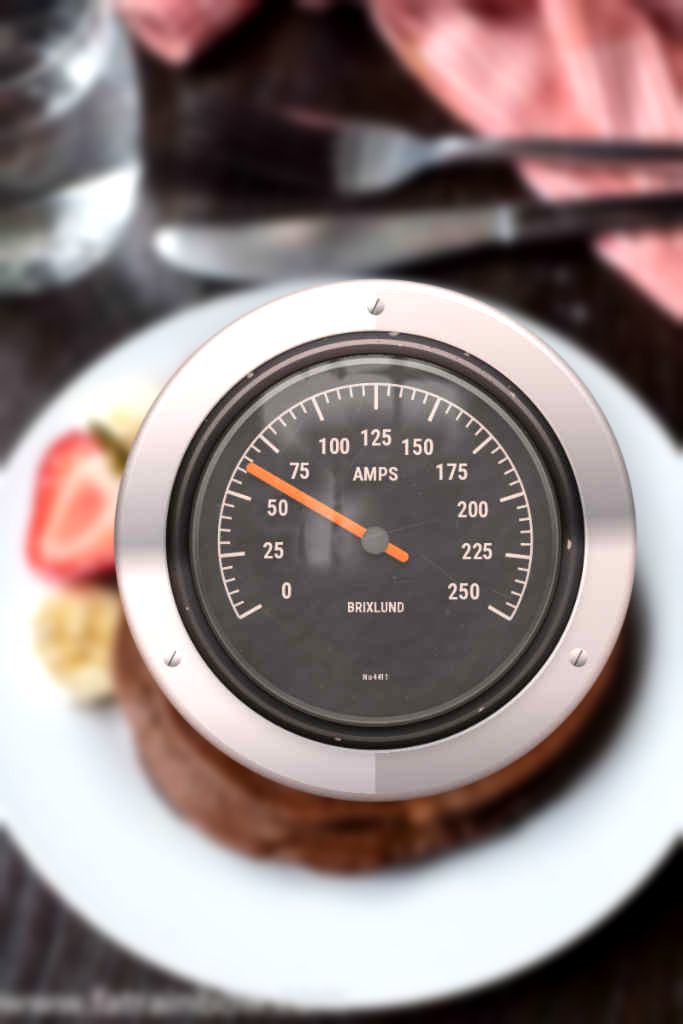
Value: 62.5 A
